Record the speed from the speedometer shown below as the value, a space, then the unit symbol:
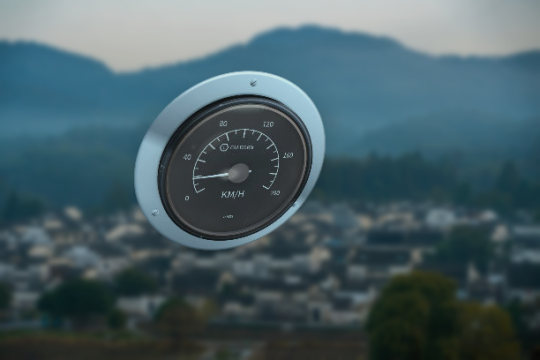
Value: 20 km/h
